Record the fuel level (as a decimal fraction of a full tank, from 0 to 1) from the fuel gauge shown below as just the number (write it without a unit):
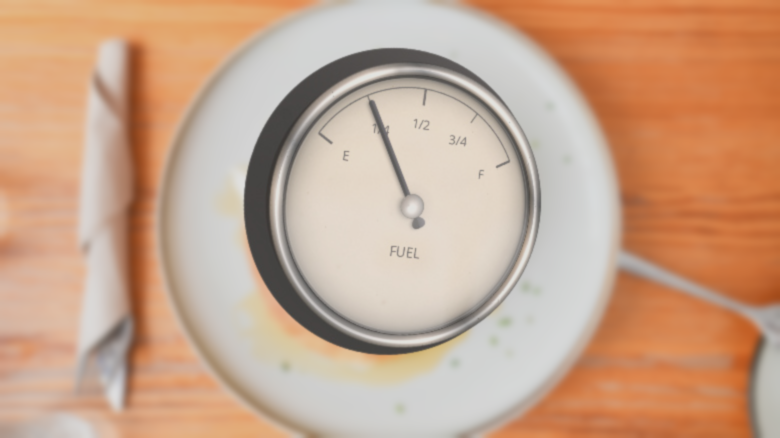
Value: 0.25
